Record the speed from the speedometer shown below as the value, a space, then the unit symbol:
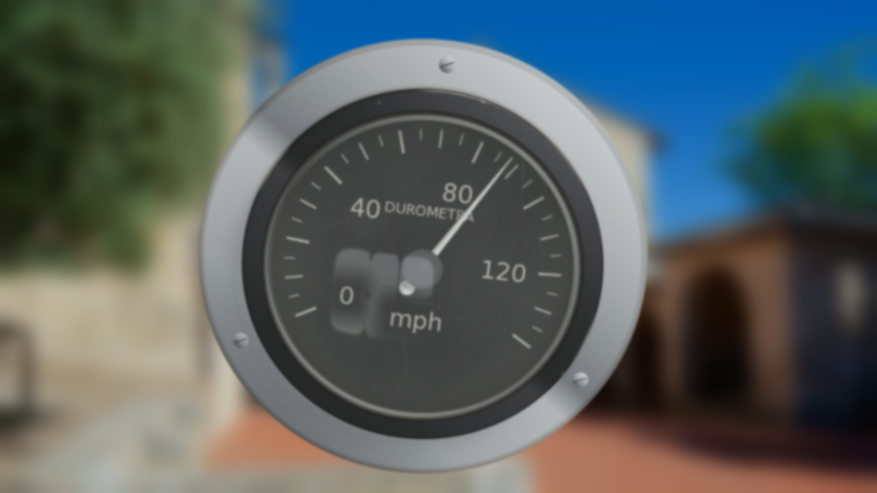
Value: 87.5 mph
